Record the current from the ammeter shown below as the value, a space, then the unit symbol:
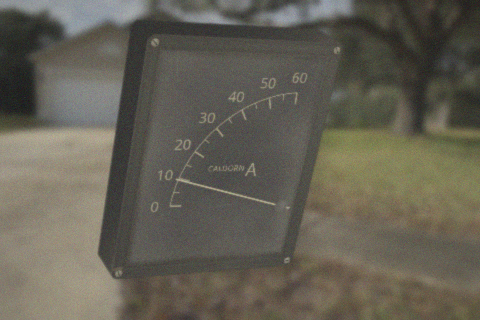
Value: 10 A
